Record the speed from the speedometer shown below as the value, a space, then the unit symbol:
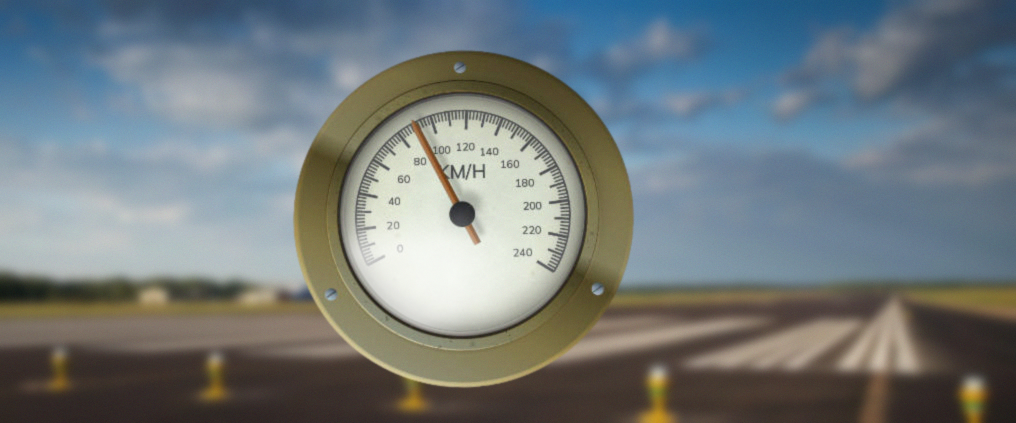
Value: 90 km/h
